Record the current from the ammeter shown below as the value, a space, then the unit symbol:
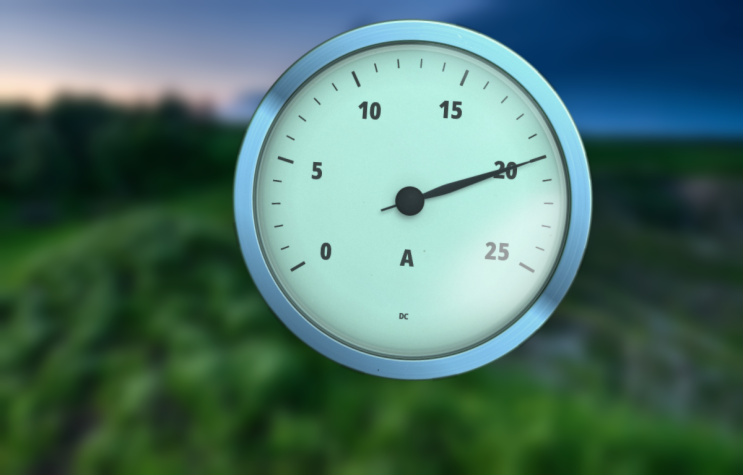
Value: 20 A
